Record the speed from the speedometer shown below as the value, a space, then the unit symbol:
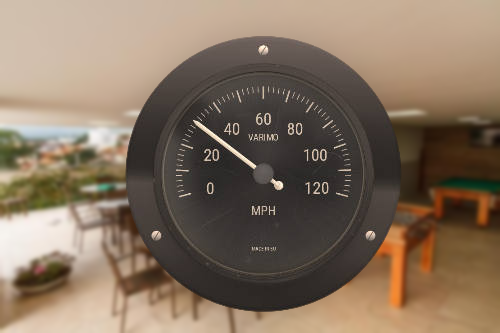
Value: 30 mph
